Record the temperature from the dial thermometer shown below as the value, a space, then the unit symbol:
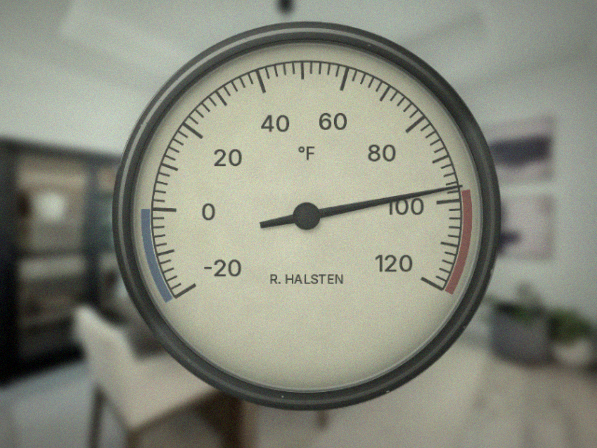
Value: 97 °F
